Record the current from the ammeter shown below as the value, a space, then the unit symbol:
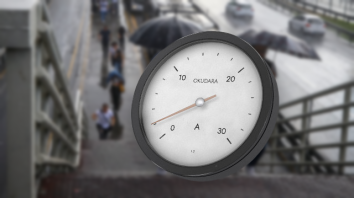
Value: 2 A
